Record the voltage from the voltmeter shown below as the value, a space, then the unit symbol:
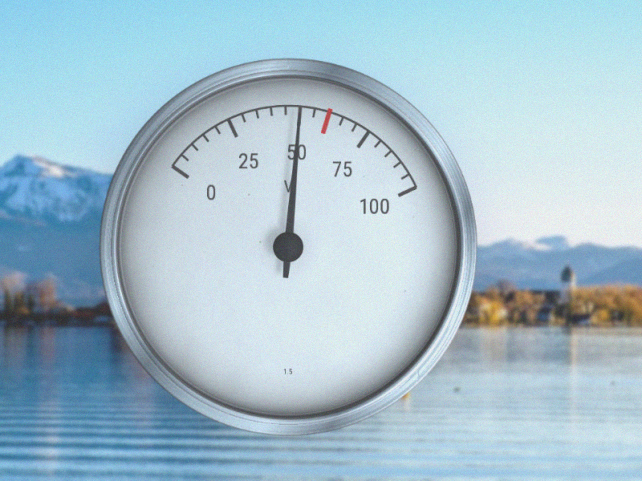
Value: 50 V
